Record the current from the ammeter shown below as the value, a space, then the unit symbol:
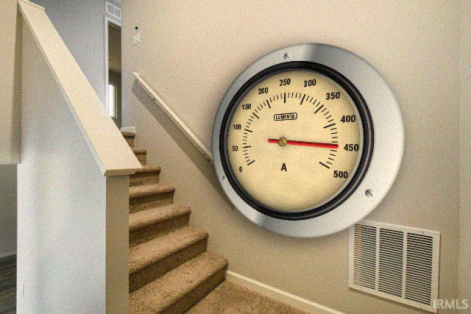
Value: 450 A
